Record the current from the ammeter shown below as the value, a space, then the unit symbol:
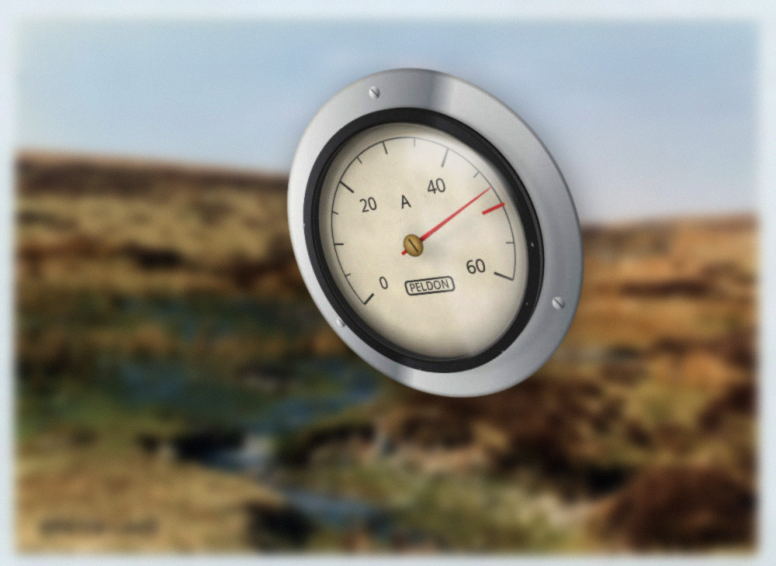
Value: 47.5 A
